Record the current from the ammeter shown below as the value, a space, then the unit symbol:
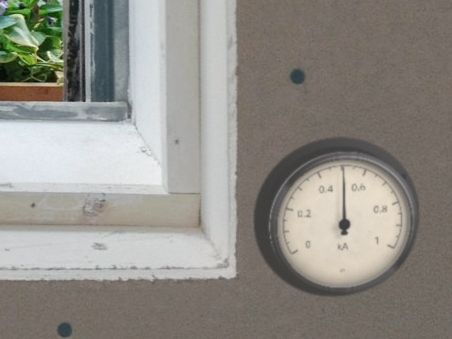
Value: 0.5 kA
